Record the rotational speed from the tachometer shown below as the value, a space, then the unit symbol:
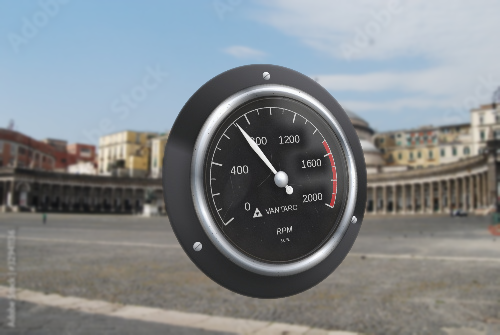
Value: 700 rpm
